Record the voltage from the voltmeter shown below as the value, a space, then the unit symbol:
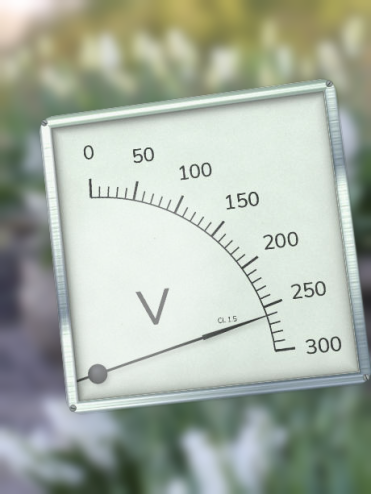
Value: 260 V
